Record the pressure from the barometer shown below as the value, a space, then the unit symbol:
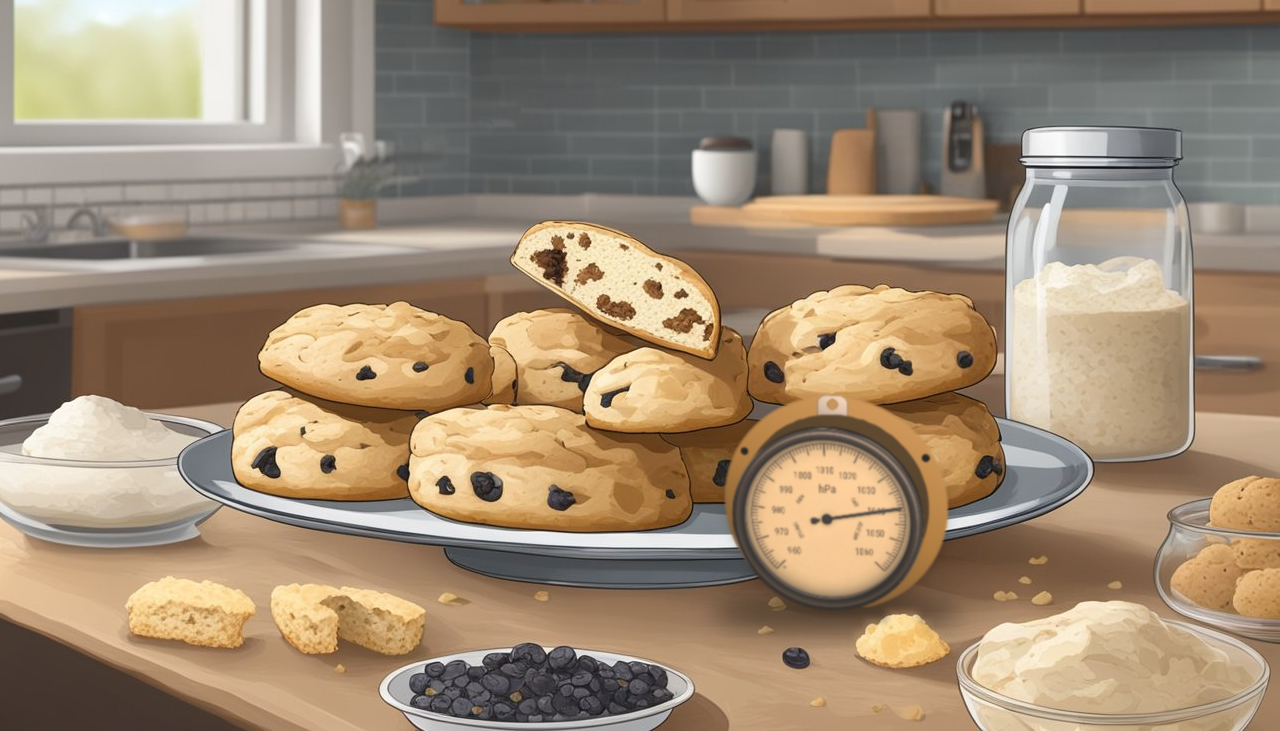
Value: 1040 hPa
